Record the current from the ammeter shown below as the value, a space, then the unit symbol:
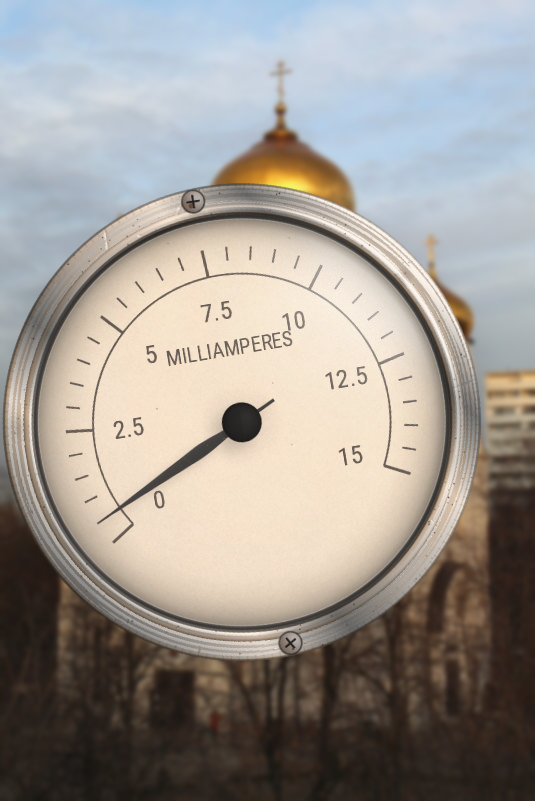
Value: 0.5 mA
